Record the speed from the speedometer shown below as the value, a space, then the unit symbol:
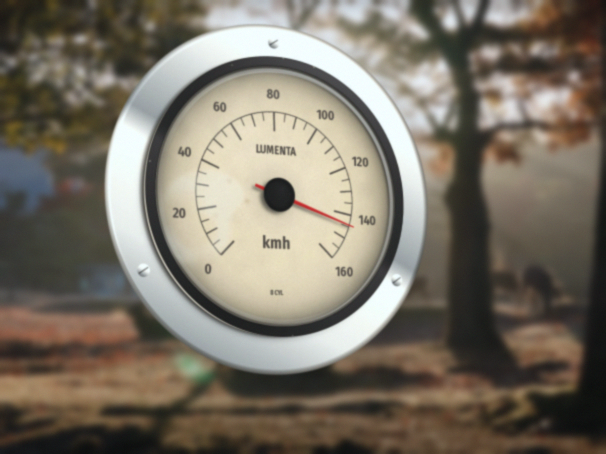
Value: 145 km/h
